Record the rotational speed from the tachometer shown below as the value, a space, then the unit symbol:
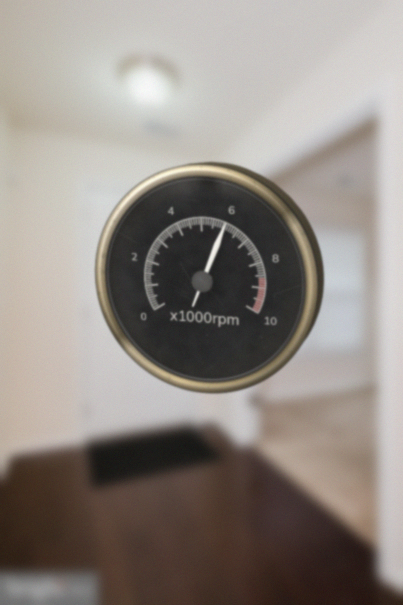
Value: 6000 rpm
